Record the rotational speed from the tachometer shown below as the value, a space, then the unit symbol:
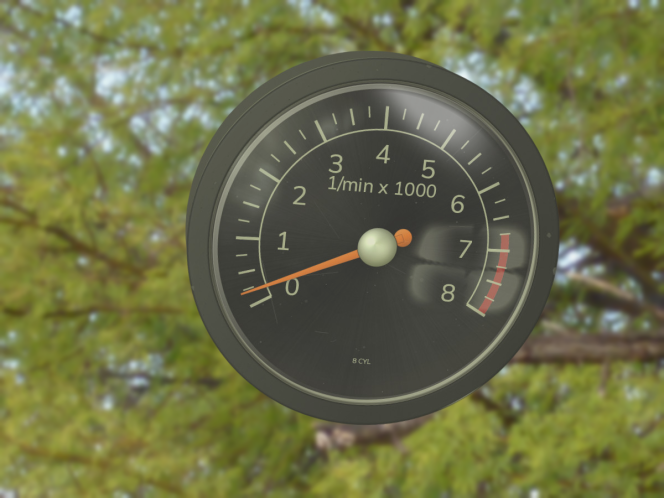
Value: 250 rpm
